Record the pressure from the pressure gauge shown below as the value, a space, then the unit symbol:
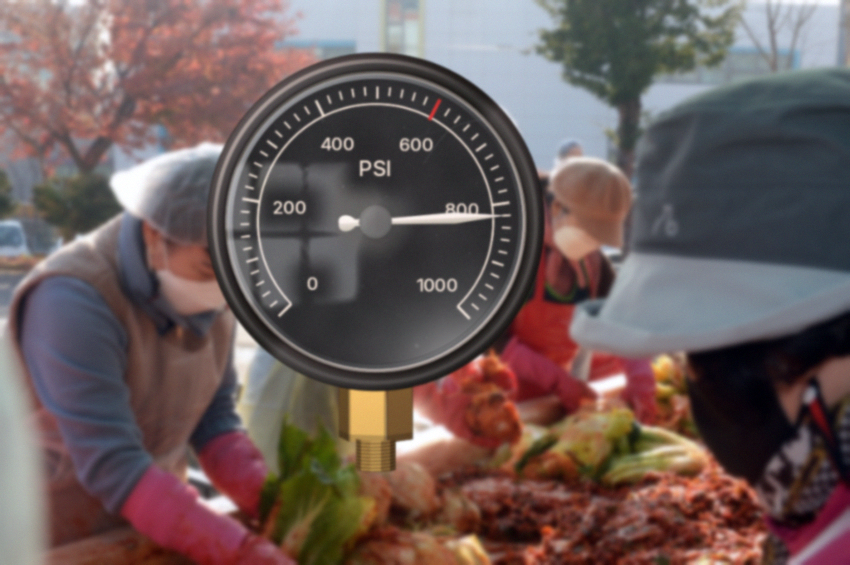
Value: 820 psi
